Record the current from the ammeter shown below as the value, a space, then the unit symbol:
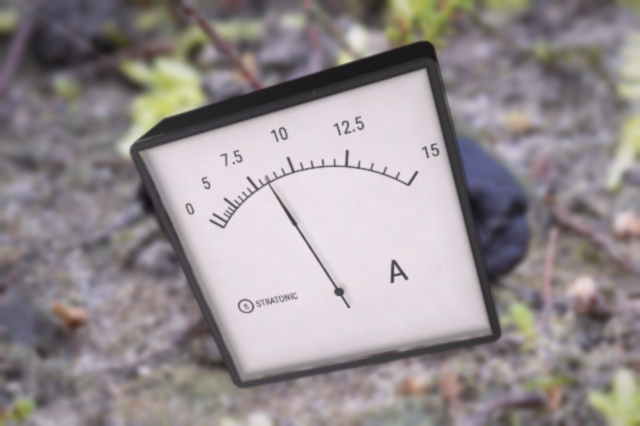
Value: 8.5 A
